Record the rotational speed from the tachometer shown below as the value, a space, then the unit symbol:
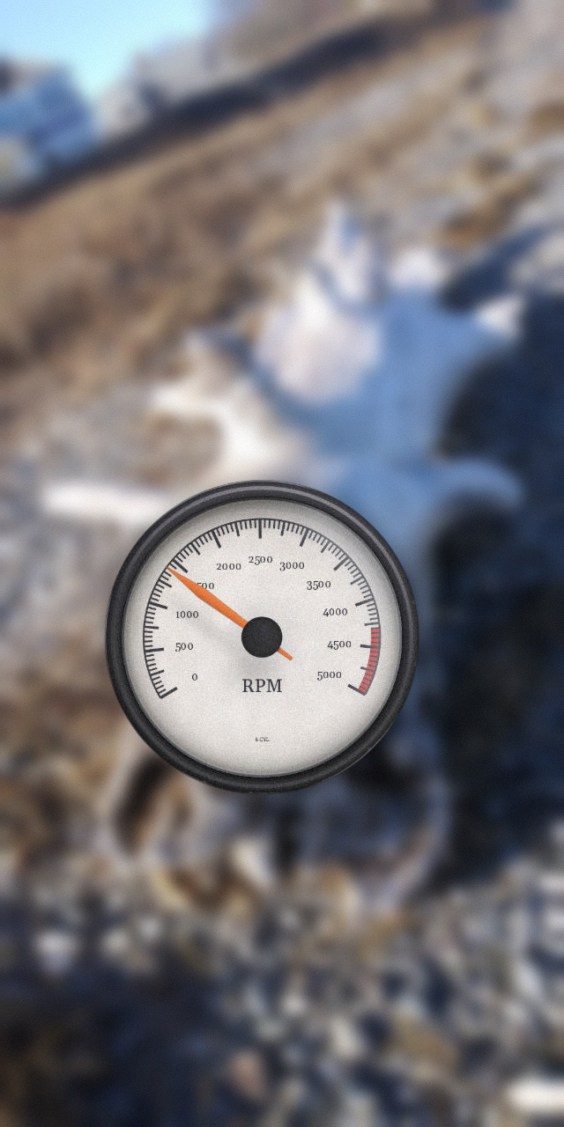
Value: 1400 rpm
